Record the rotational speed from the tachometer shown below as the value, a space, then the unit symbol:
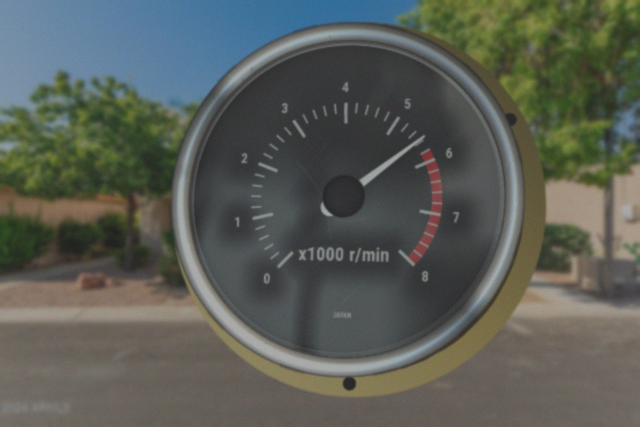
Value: 5600 rpm
